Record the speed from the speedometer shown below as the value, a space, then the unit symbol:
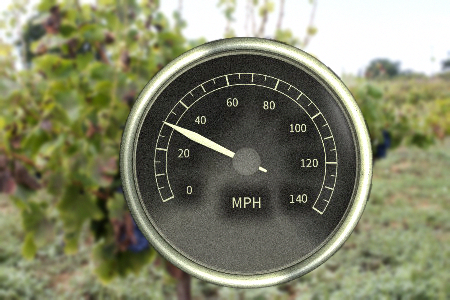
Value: 30 mph
